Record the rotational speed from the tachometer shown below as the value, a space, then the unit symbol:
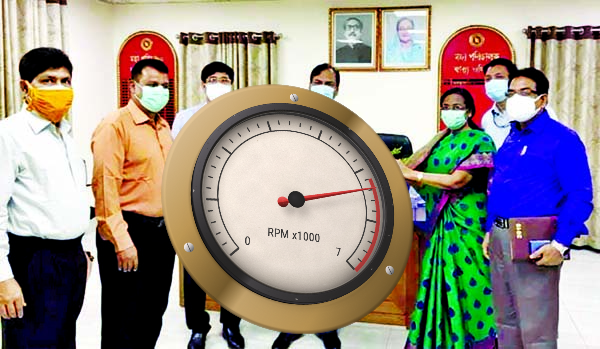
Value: 5400 rpm
